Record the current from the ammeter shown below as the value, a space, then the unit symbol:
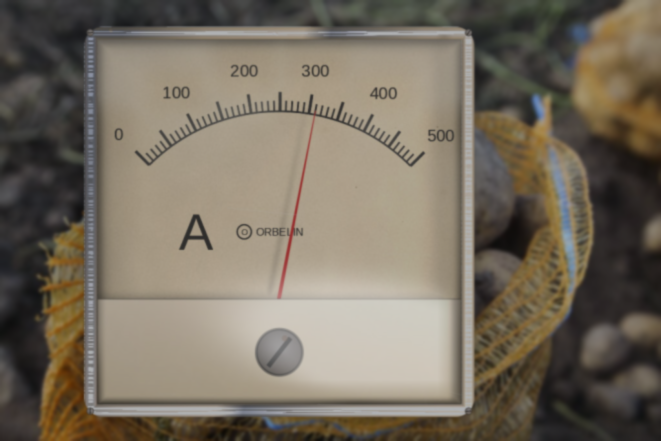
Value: 310 A
